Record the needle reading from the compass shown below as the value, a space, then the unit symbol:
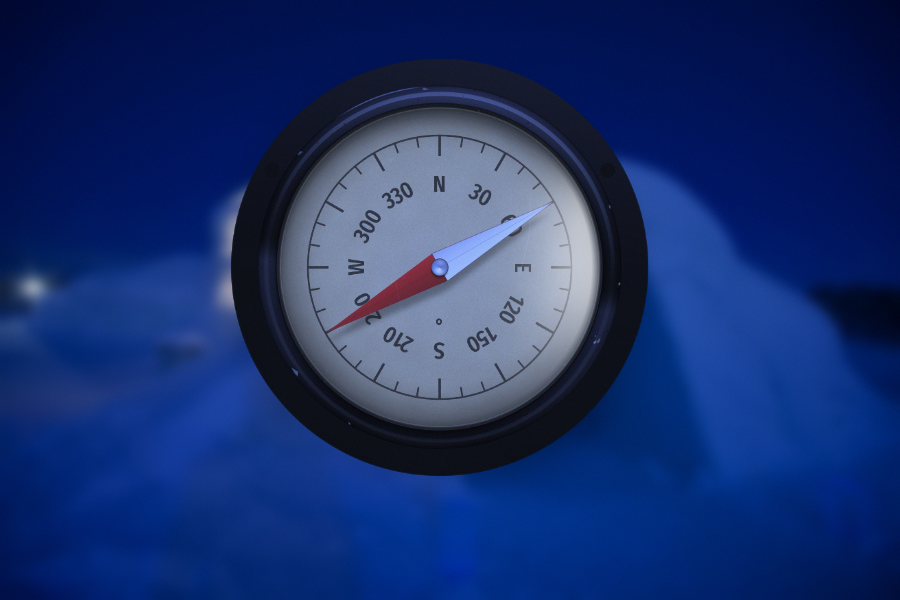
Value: 240 °
